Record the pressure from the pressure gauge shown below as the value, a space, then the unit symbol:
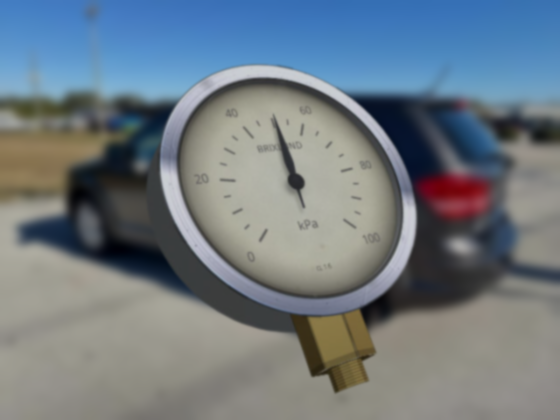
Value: 50 kPa
